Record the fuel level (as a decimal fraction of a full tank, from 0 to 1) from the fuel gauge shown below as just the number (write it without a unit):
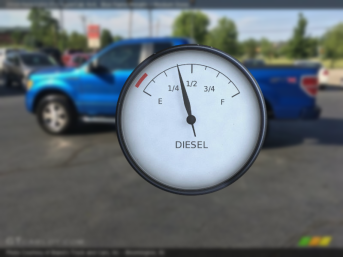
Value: 0.375
